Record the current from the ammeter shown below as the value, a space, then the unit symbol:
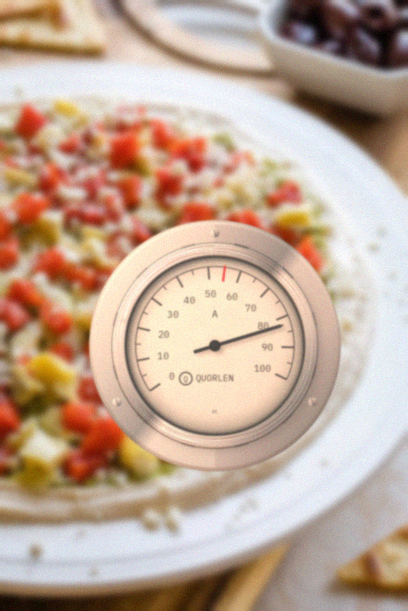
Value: 82.5 A
